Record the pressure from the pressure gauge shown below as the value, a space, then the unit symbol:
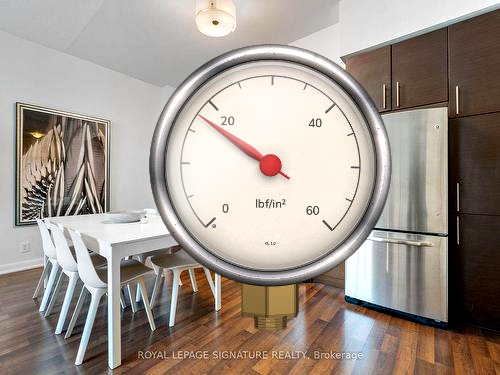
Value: 17.5 psi
